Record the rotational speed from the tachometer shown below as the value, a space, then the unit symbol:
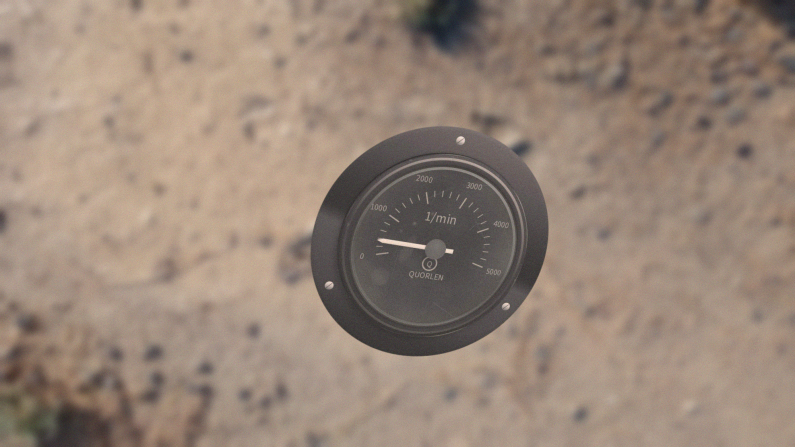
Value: 400 rpm
